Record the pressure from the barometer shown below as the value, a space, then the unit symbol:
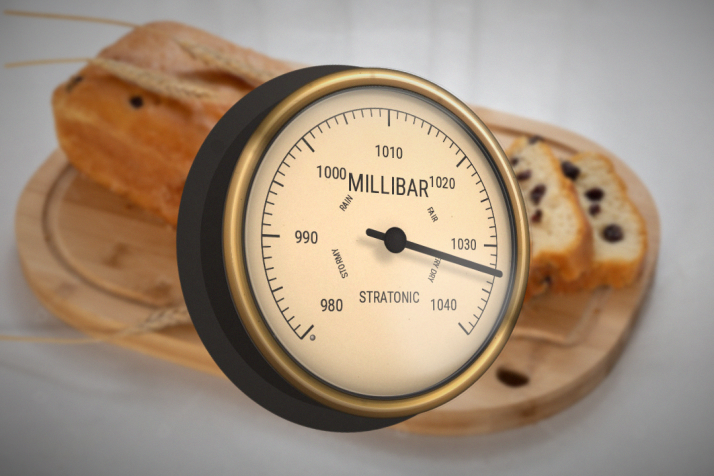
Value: 1033 mbar
